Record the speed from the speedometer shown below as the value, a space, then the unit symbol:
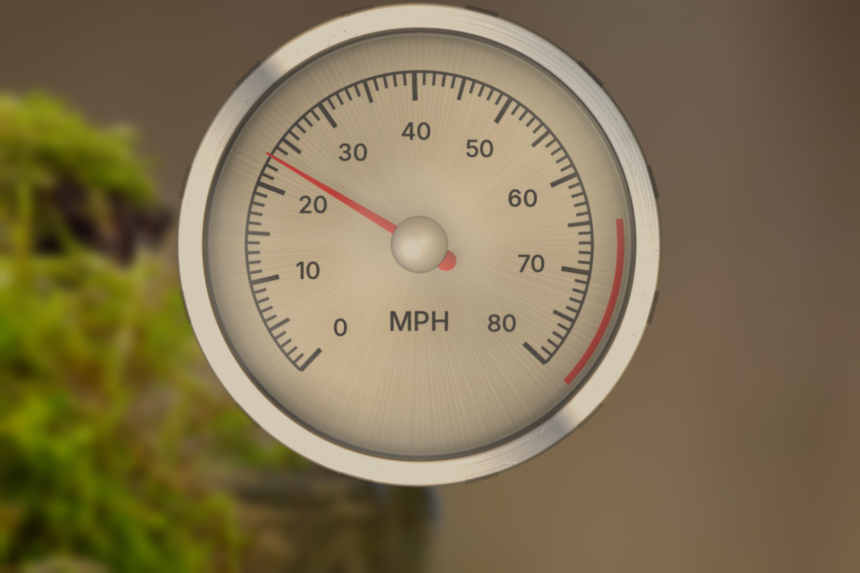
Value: 23 mph
